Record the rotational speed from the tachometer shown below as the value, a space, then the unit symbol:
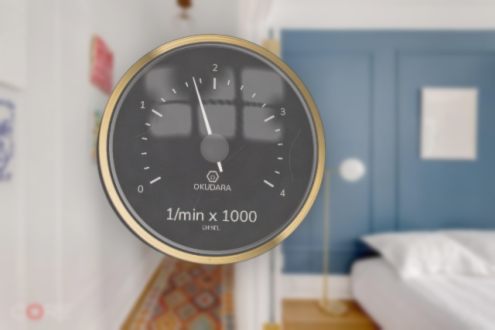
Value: 1700 rpm
